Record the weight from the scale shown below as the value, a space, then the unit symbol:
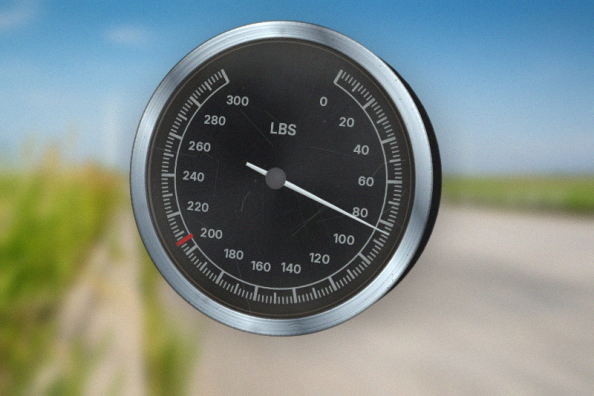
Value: 84 lb
